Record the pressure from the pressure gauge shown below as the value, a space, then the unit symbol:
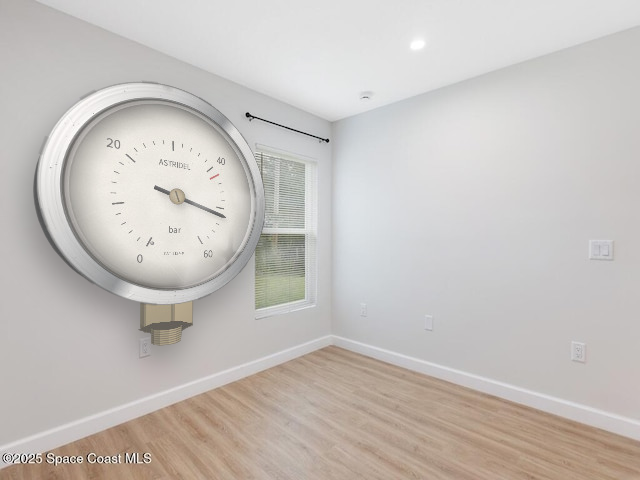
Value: 52 bar
